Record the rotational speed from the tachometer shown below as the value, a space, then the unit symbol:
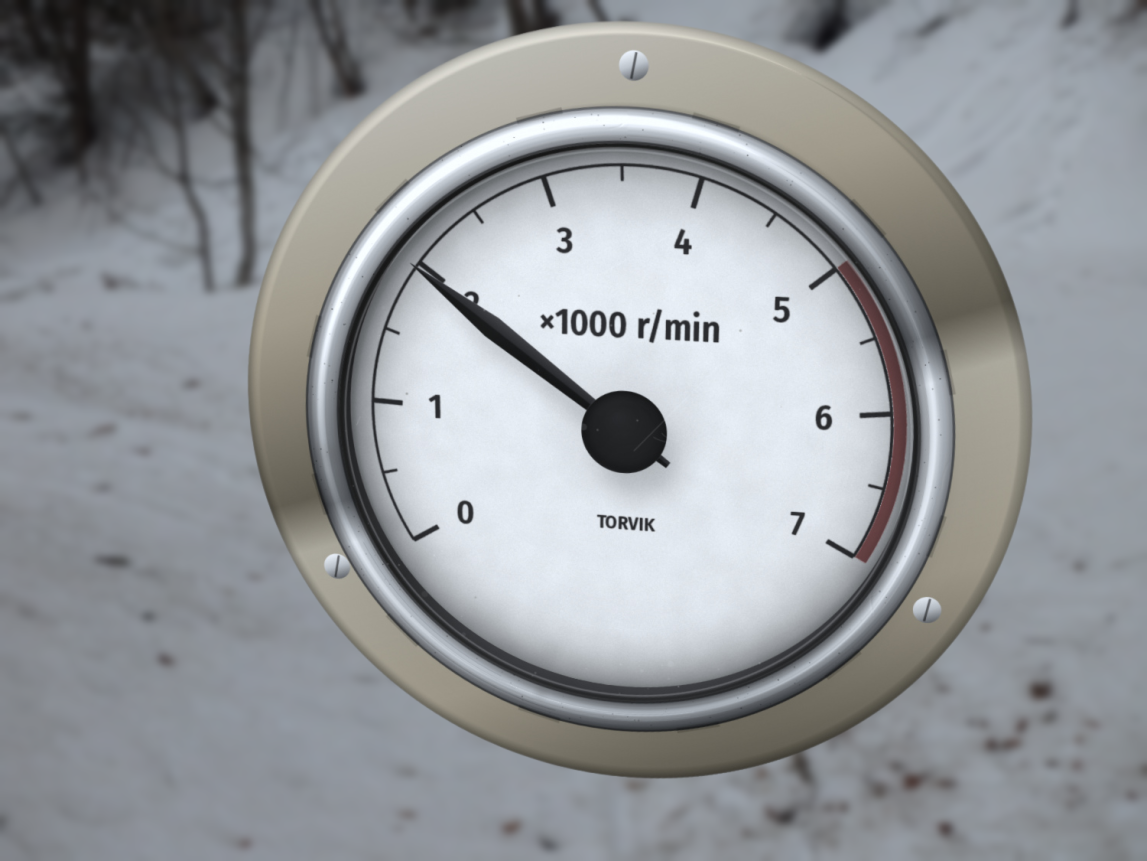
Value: 2000 rpm
